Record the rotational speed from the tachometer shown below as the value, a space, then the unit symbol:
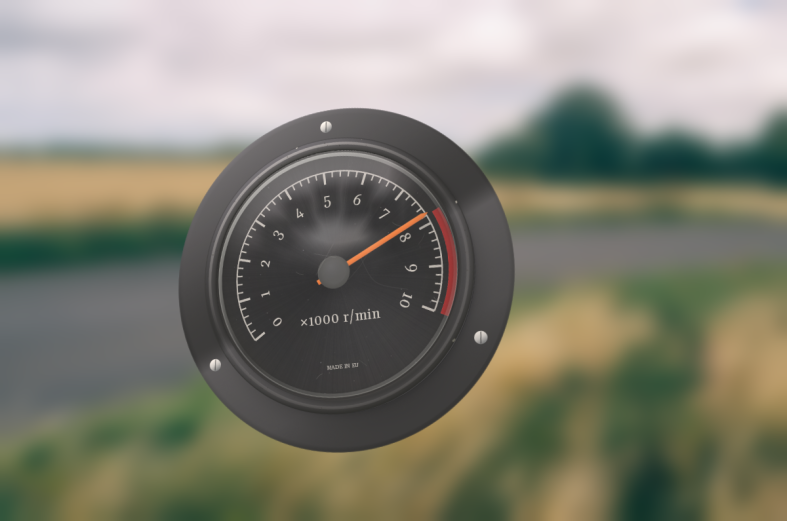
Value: 7800 rpm
